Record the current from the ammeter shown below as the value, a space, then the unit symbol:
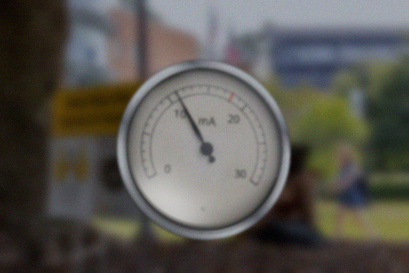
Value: 11 mA
